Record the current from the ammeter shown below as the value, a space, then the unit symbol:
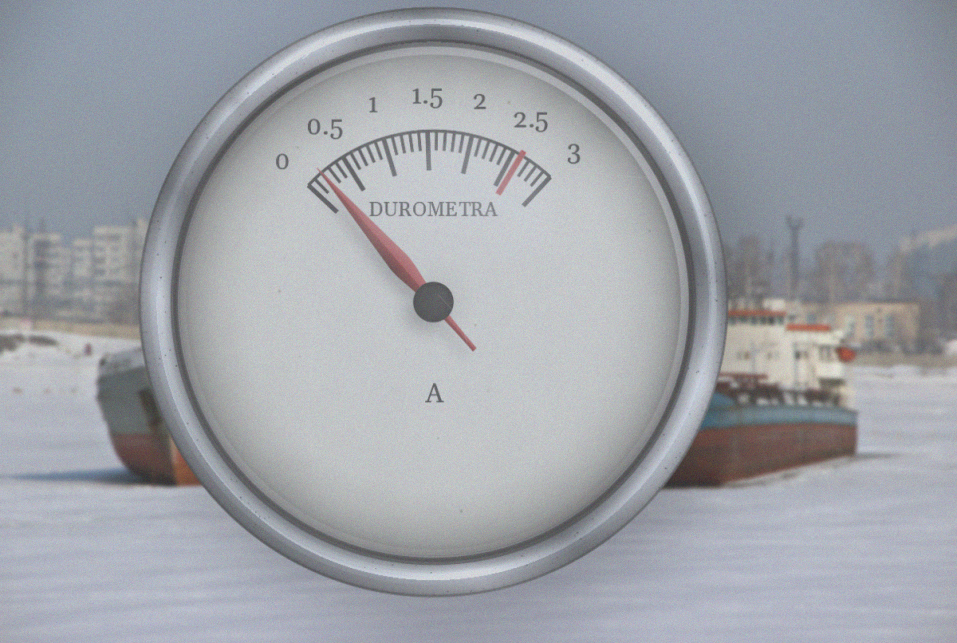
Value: 0.2 A
